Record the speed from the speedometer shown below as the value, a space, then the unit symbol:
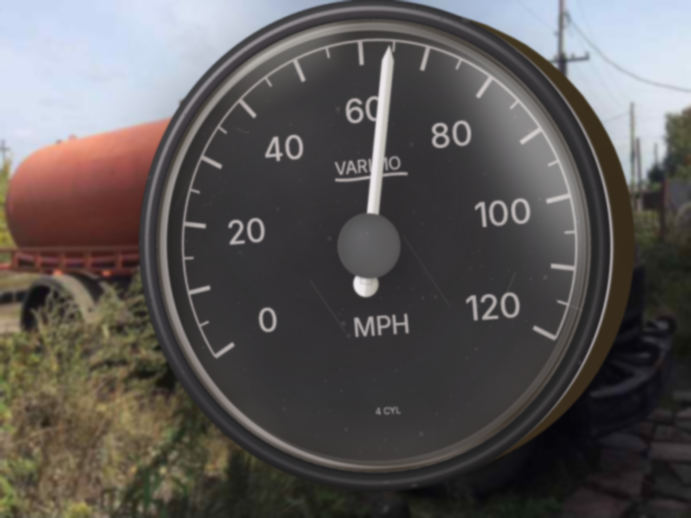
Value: 65 mph
